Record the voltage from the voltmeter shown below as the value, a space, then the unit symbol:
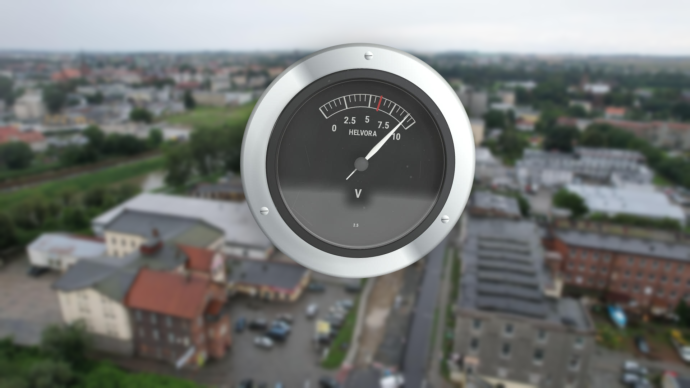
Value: 9 V
